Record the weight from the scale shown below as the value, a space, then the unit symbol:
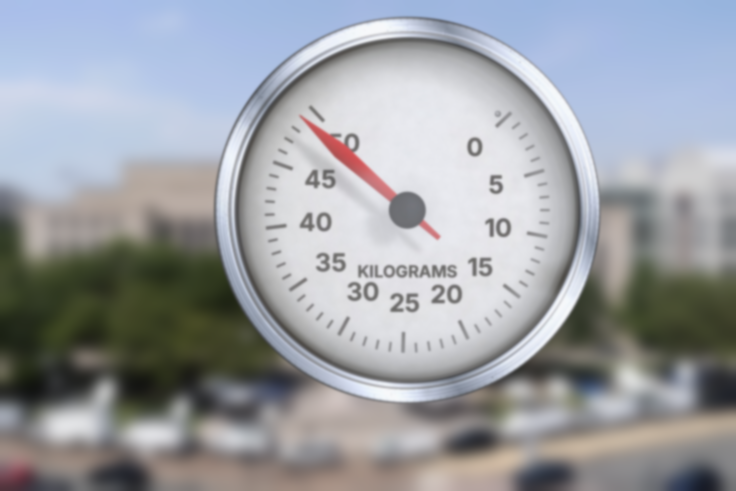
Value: 49 kg
